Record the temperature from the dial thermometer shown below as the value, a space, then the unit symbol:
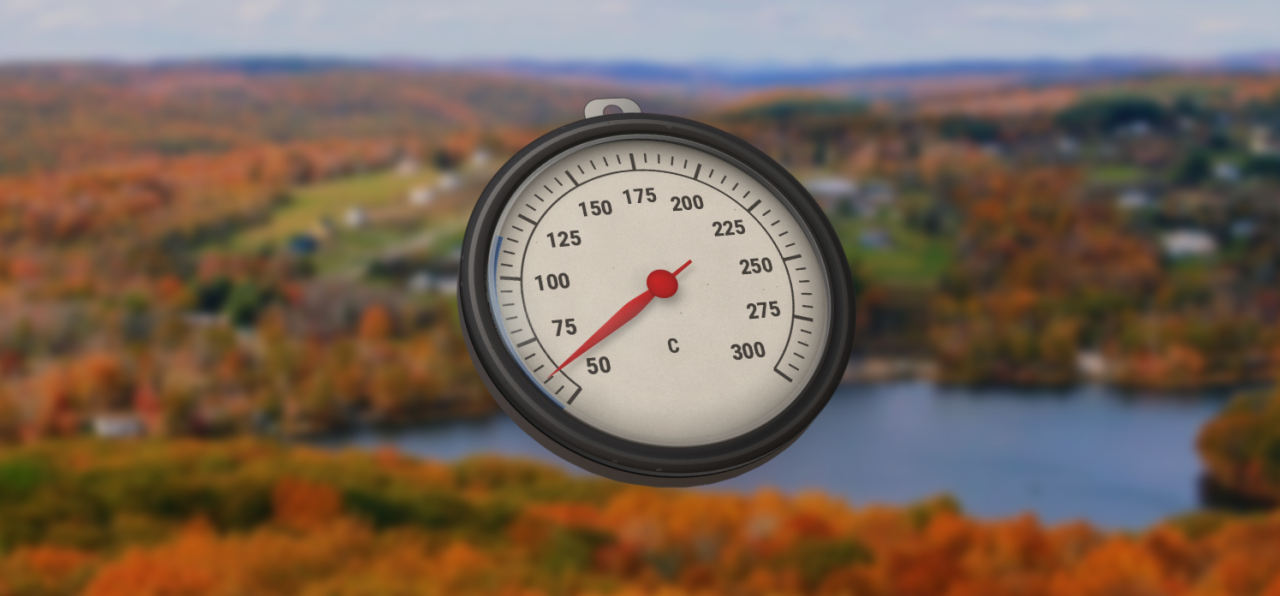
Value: 60 °C
